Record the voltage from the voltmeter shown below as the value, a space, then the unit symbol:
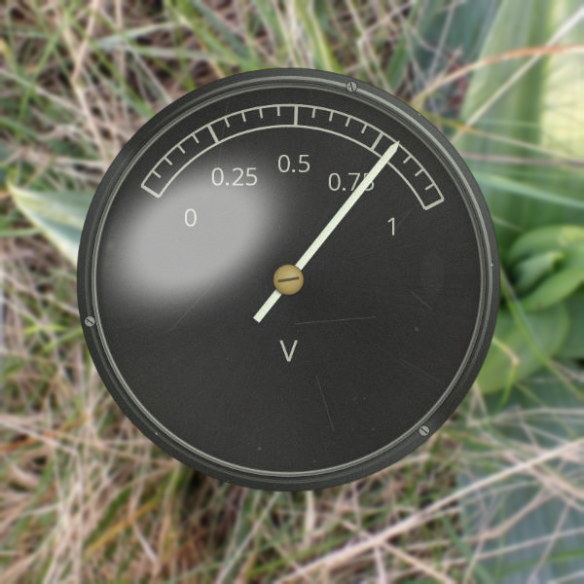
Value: 0.8 V
